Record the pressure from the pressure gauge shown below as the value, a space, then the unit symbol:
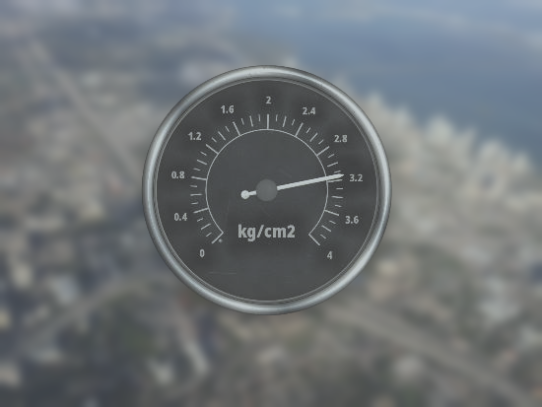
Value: 3.15 kg/cm²
